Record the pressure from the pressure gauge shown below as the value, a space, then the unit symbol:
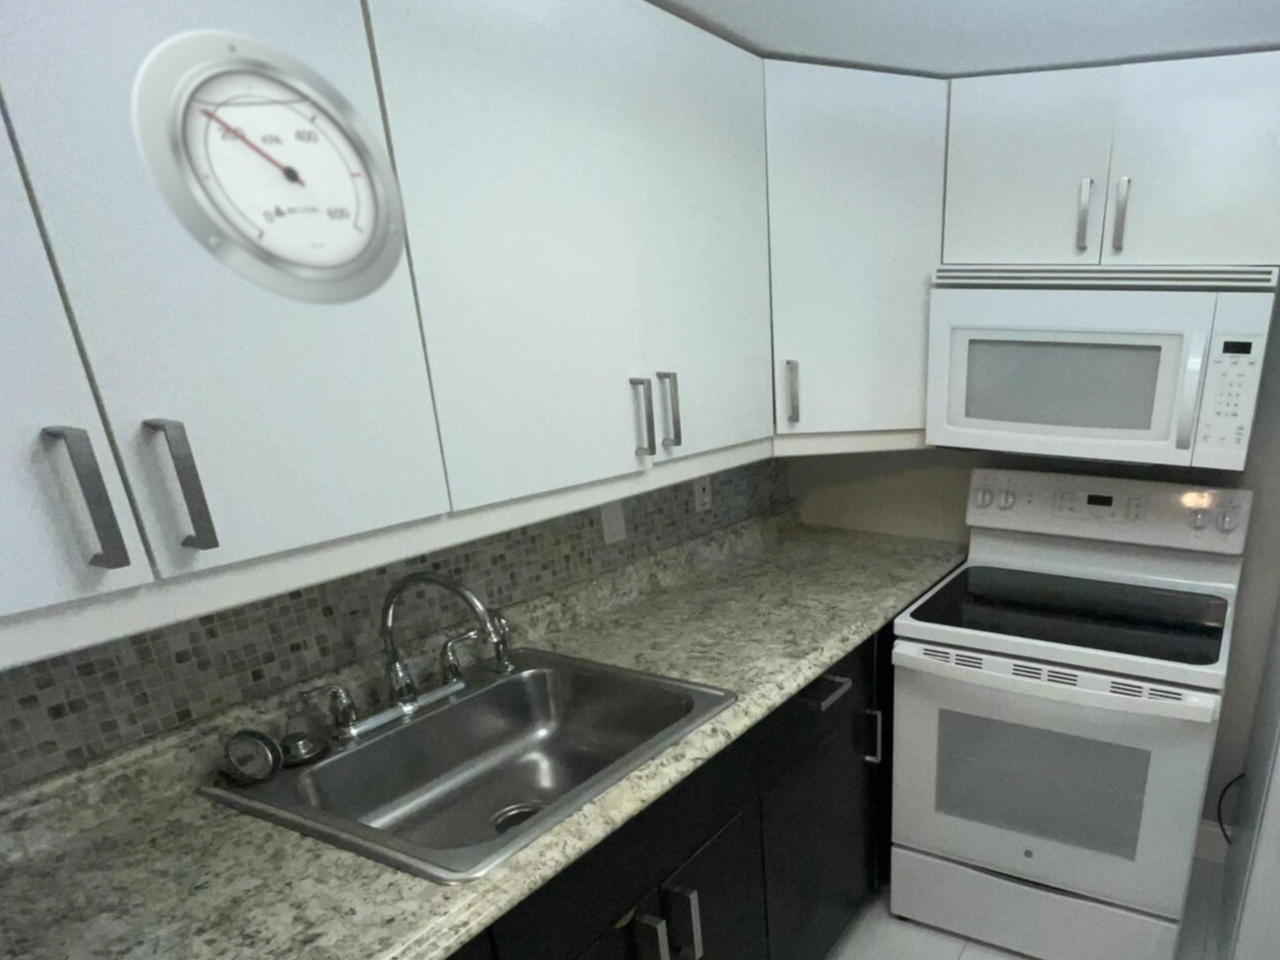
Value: 200 kPa
